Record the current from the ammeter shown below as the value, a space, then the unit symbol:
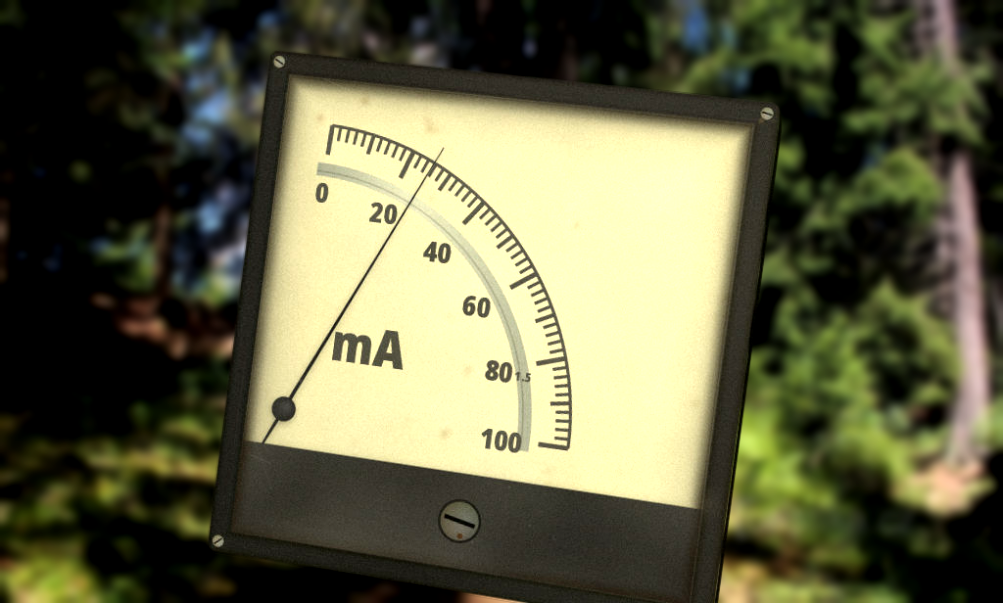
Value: 26 mA
